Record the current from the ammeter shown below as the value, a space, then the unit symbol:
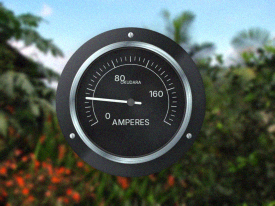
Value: 30 A
